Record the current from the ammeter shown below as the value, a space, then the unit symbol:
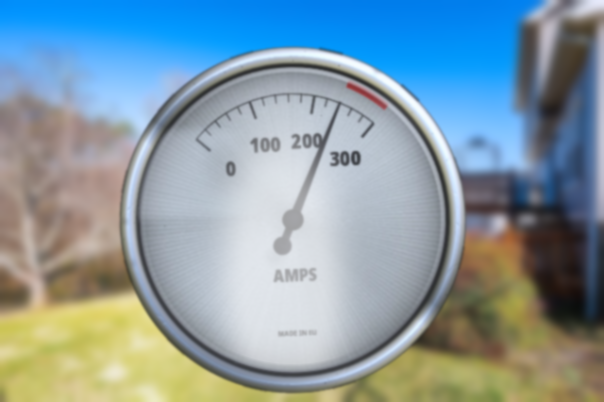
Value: 240 A
